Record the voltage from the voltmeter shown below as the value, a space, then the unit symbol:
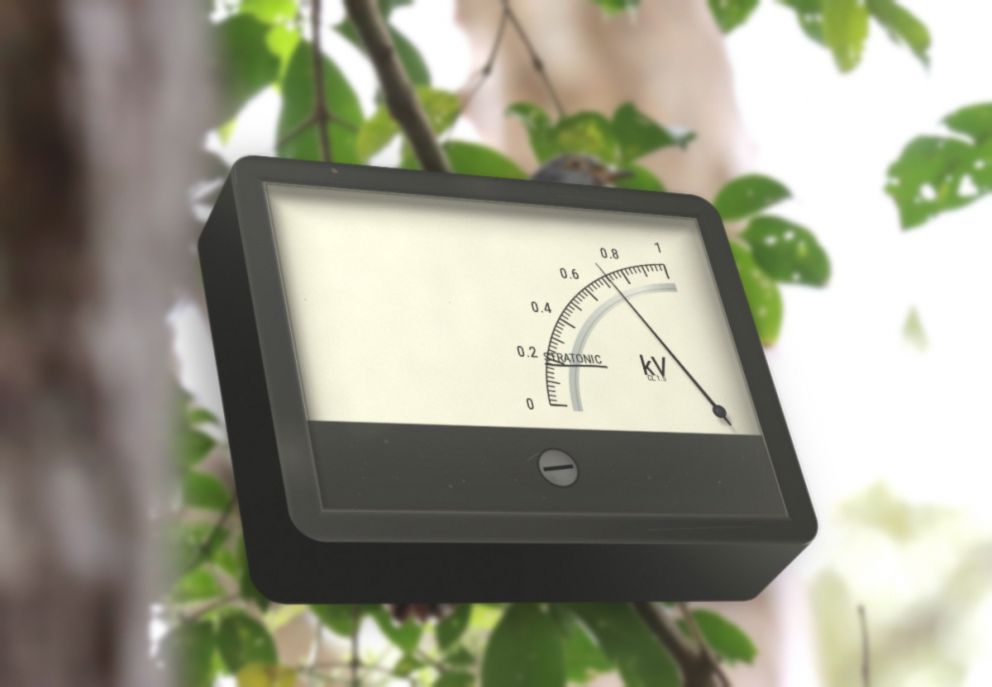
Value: 0.7 kV
